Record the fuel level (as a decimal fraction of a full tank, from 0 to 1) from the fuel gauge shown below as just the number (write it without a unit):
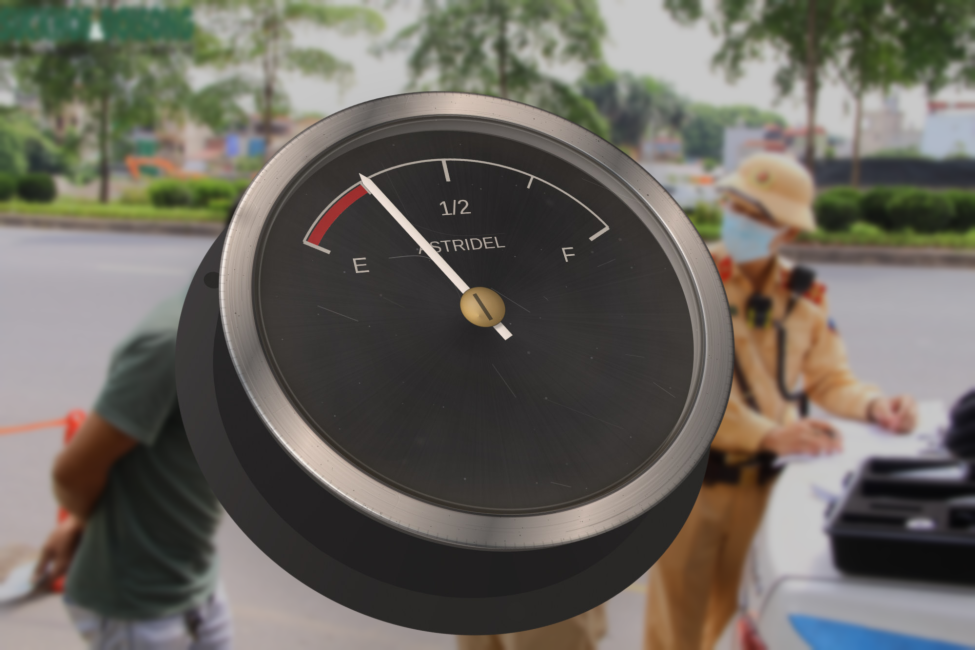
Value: 0.25
